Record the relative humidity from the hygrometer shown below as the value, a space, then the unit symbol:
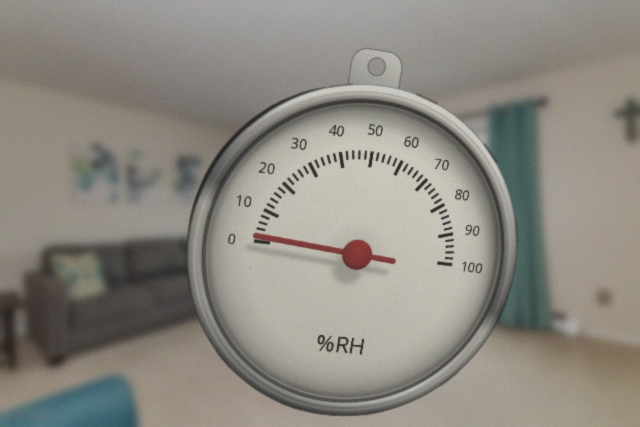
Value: 2 %
